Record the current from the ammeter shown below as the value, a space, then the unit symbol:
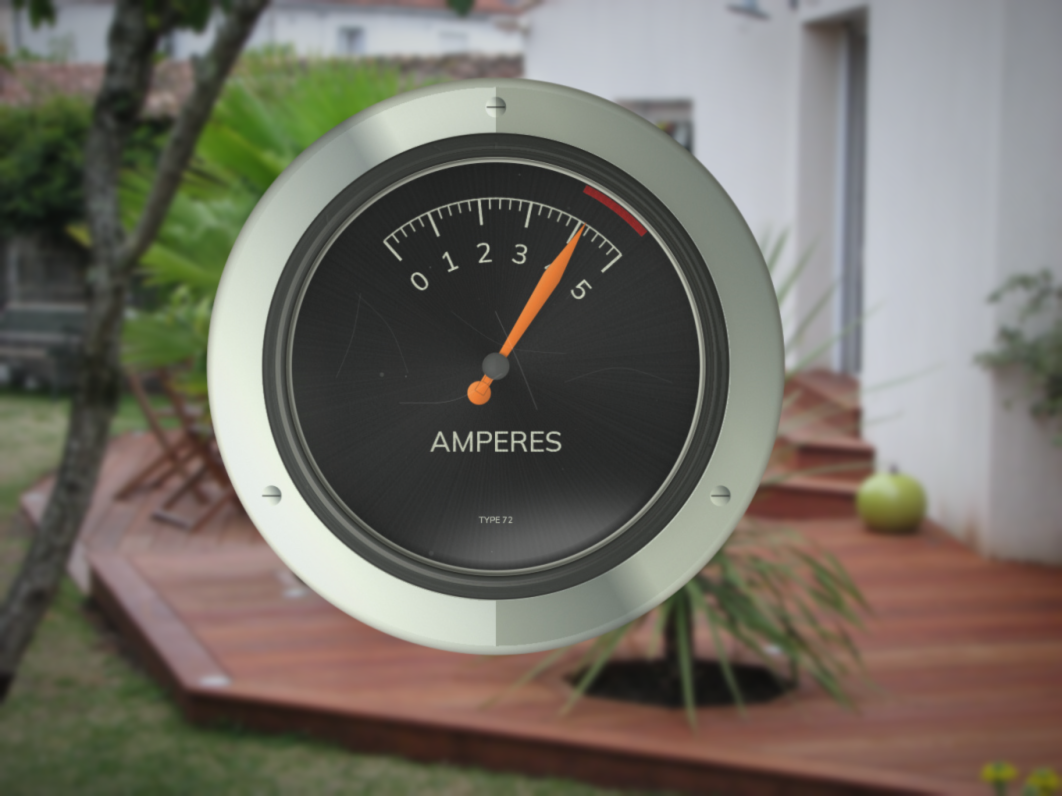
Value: 4.1 A
